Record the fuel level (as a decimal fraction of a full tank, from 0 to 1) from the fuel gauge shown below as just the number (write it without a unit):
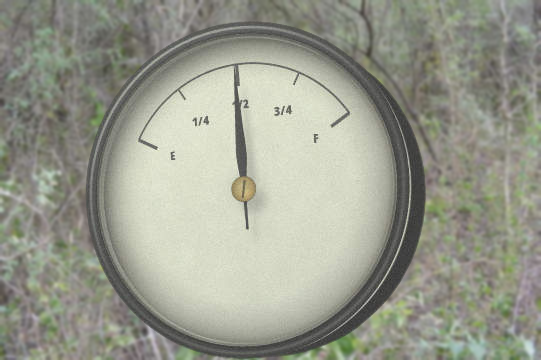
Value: 0.5
